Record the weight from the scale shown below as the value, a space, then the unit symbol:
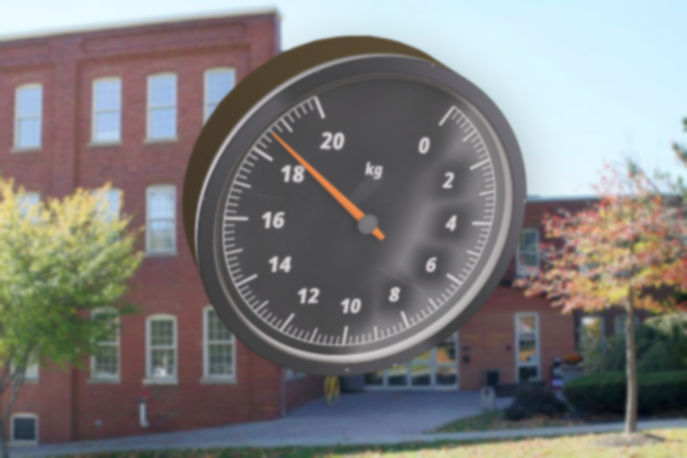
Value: 18.6 kg
